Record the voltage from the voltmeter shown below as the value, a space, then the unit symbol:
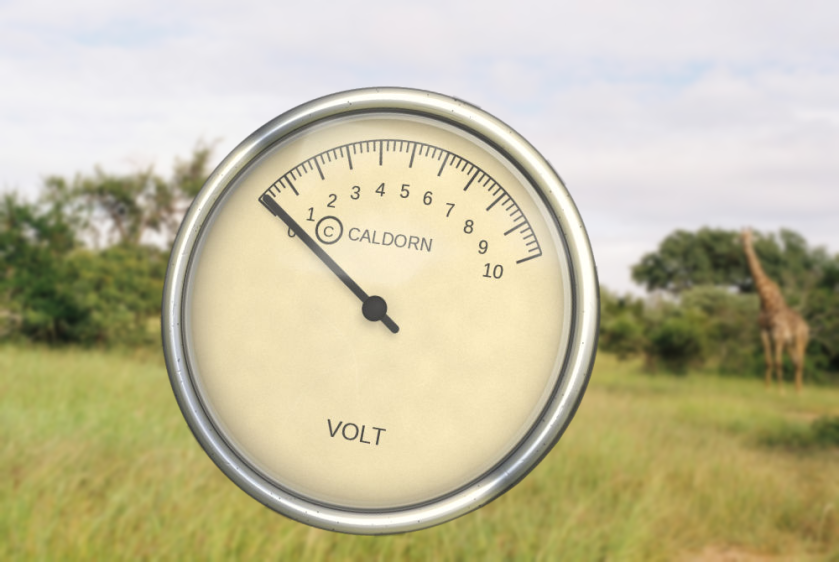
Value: 0.2 V
